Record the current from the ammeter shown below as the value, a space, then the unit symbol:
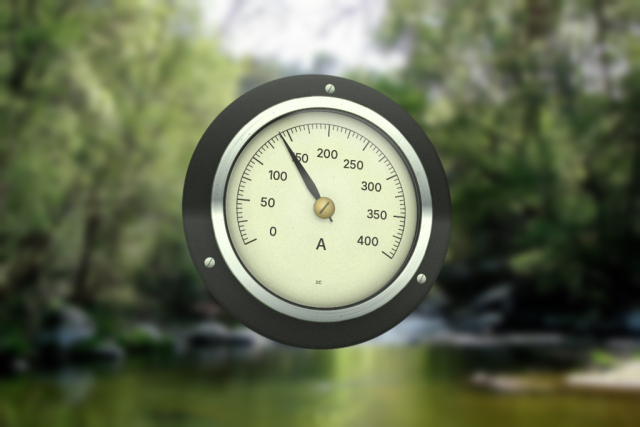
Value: 140 A
